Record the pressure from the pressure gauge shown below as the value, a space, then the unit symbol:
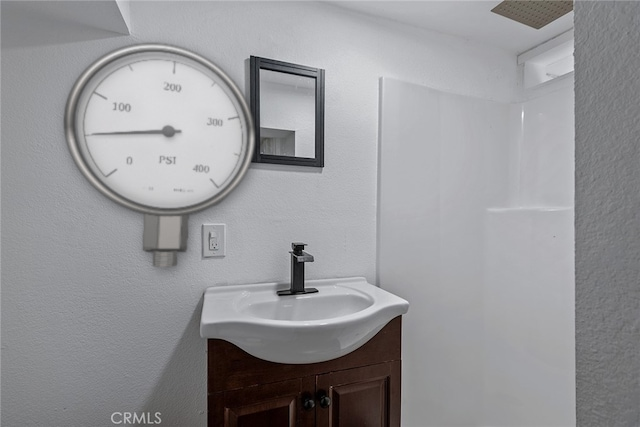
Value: 50 psi
